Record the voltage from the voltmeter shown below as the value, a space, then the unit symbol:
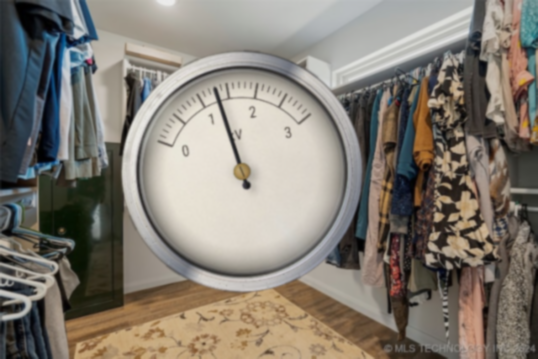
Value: 1.3 kV
